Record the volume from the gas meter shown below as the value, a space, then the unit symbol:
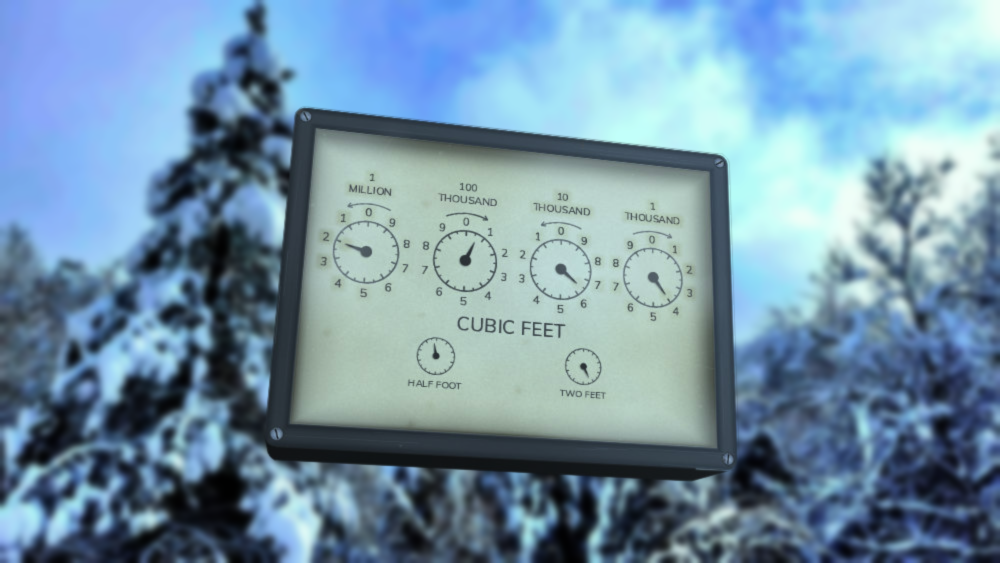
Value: 206400 ft³
